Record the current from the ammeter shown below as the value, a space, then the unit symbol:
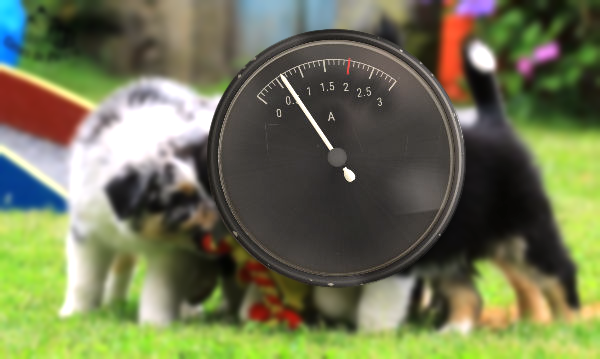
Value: 0.6 A
